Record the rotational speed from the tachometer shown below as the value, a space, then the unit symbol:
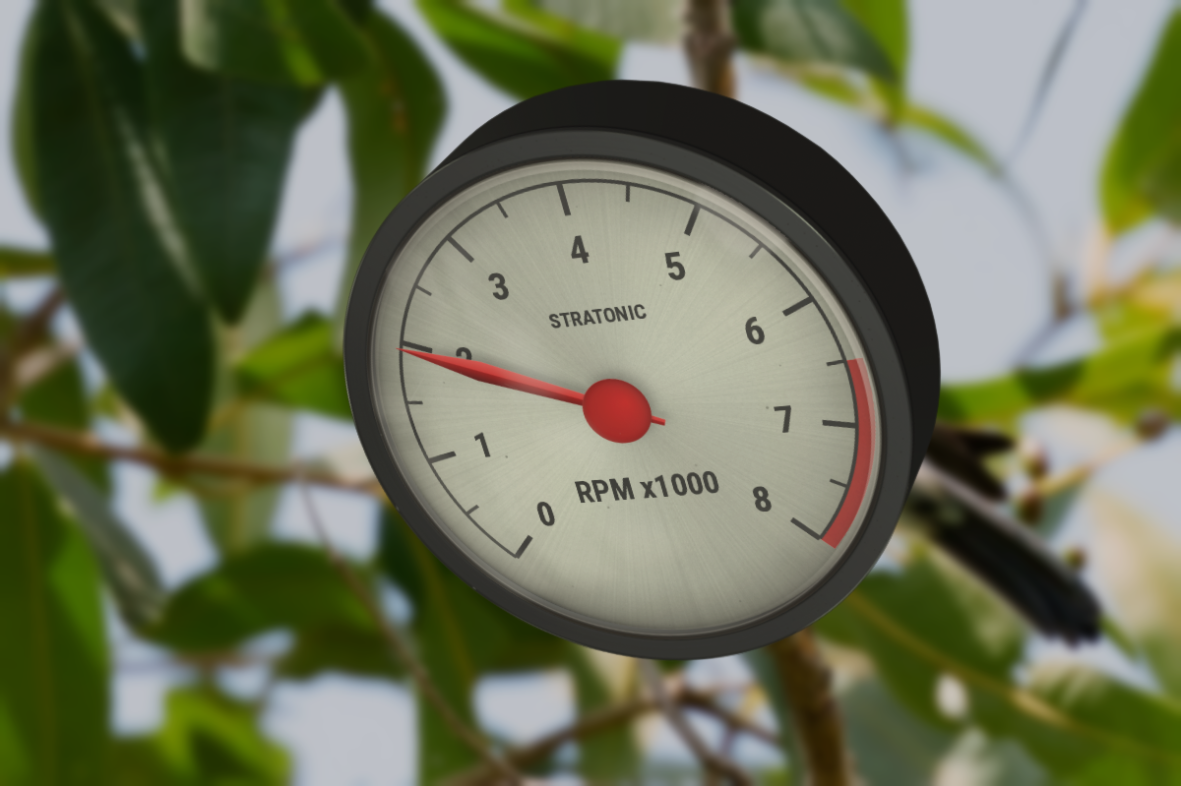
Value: 2000 rpm
